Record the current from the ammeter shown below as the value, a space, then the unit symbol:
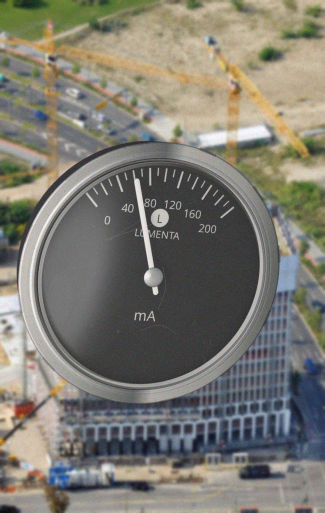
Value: 60 mA
